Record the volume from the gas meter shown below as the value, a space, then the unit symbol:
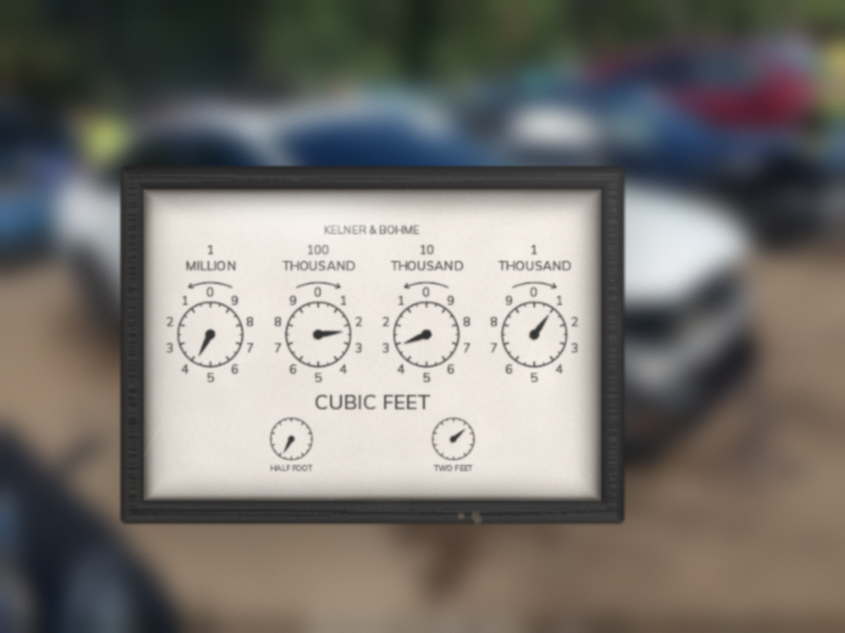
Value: 423100 ft³
